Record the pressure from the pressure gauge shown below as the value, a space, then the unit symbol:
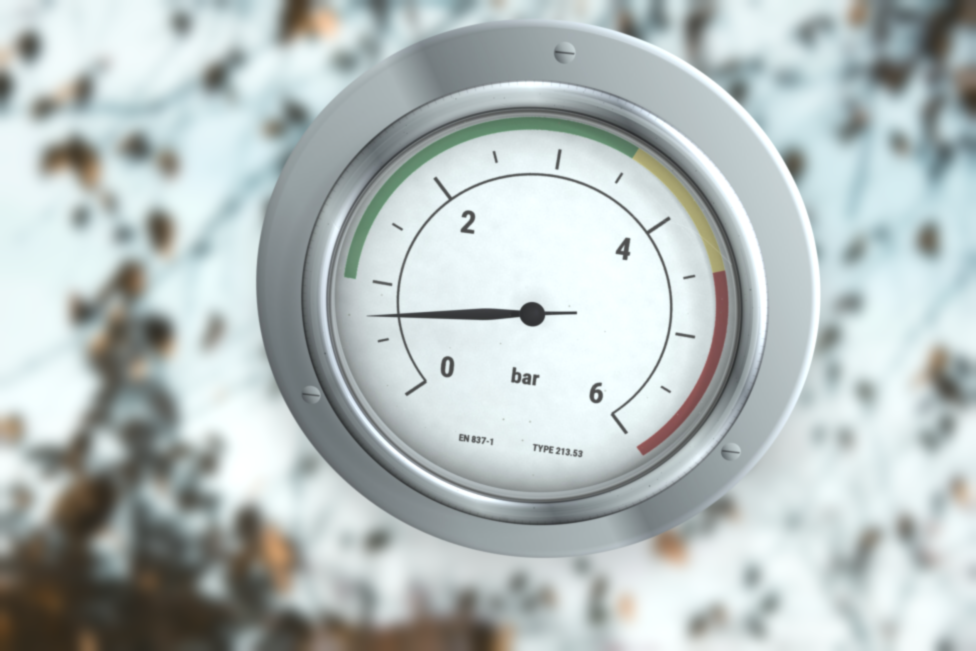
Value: 0.75 bar
